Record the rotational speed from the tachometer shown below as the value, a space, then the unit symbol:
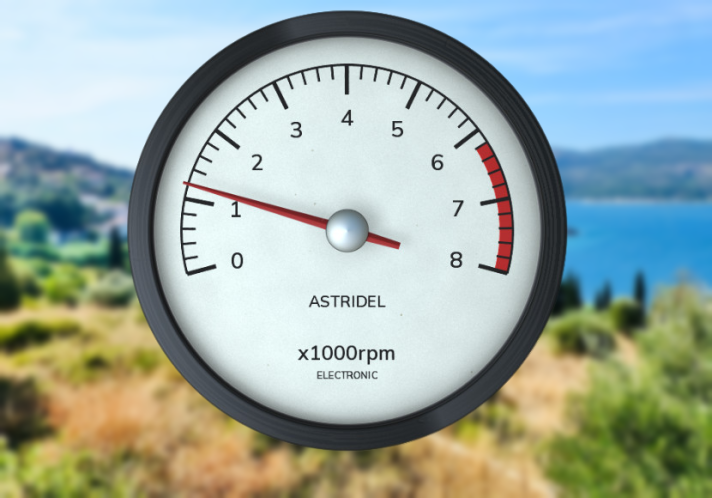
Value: 1200 rpm
